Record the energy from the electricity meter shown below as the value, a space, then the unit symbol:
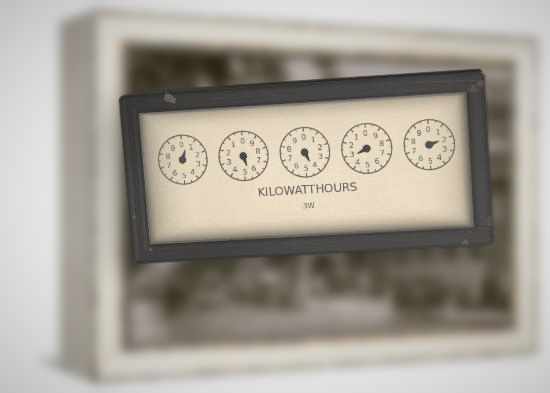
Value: 5432 kWh
